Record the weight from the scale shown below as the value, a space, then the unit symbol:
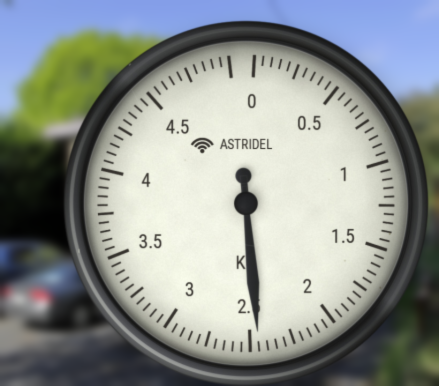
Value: 2.45 kg
